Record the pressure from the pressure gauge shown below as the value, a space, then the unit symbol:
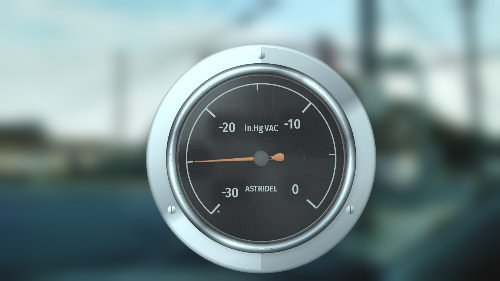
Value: -25 inHg
